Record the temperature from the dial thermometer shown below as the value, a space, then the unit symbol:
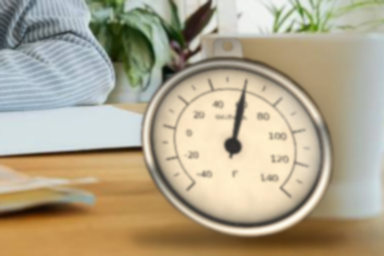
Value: 60 °F
